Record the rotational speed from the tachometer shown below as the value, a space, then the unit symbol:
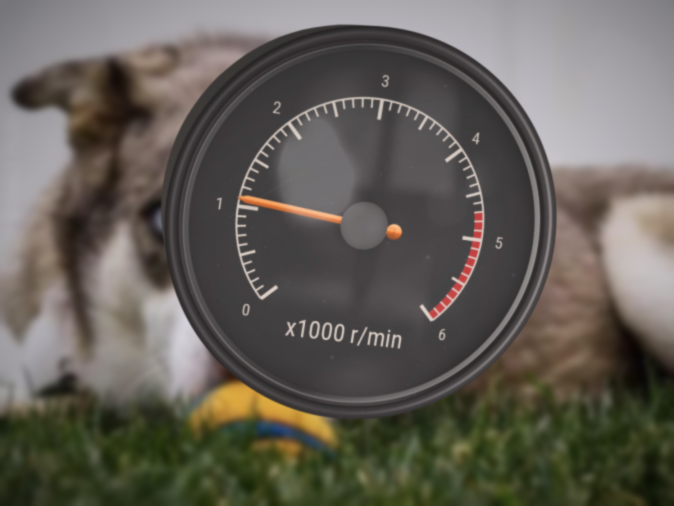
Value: 1100 rpm
